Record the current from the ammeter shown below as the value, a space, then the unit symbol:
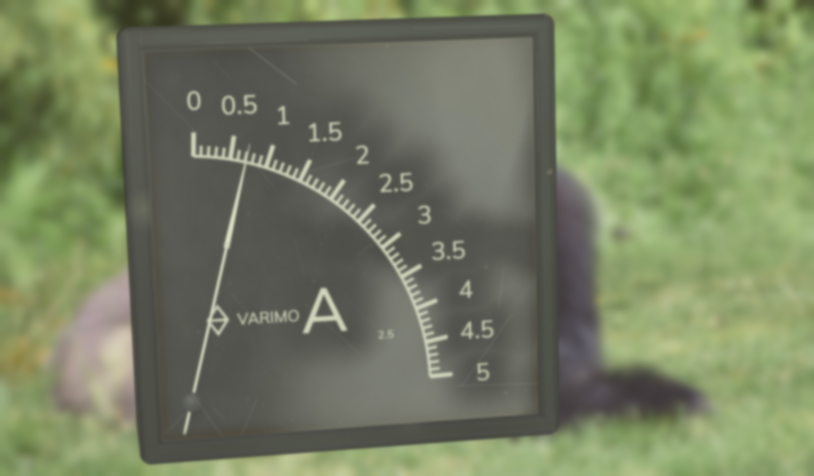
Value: 0.7 A
